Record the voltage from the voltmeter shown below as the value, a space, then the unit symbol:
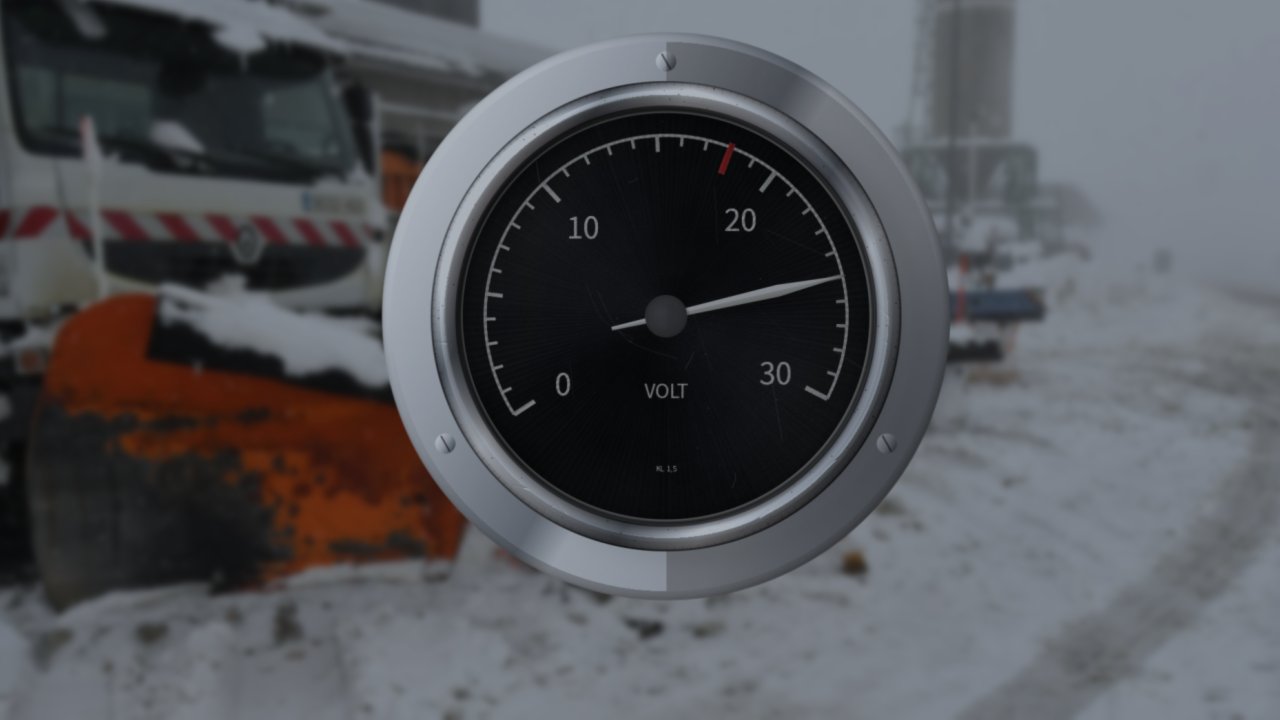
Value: 25 V
